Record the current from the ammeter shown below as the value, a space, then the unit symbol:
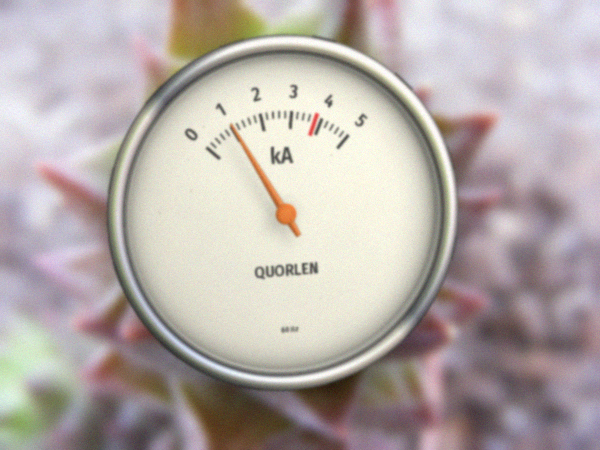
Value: 1 kA
